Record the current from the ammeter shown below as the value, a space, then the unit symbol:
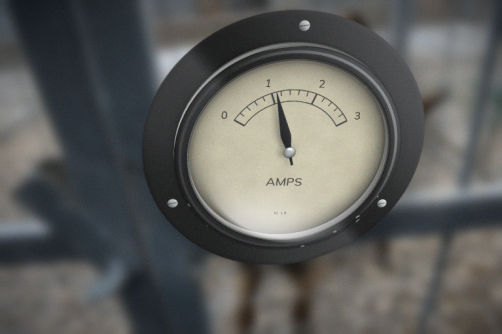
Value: 1.1 A
